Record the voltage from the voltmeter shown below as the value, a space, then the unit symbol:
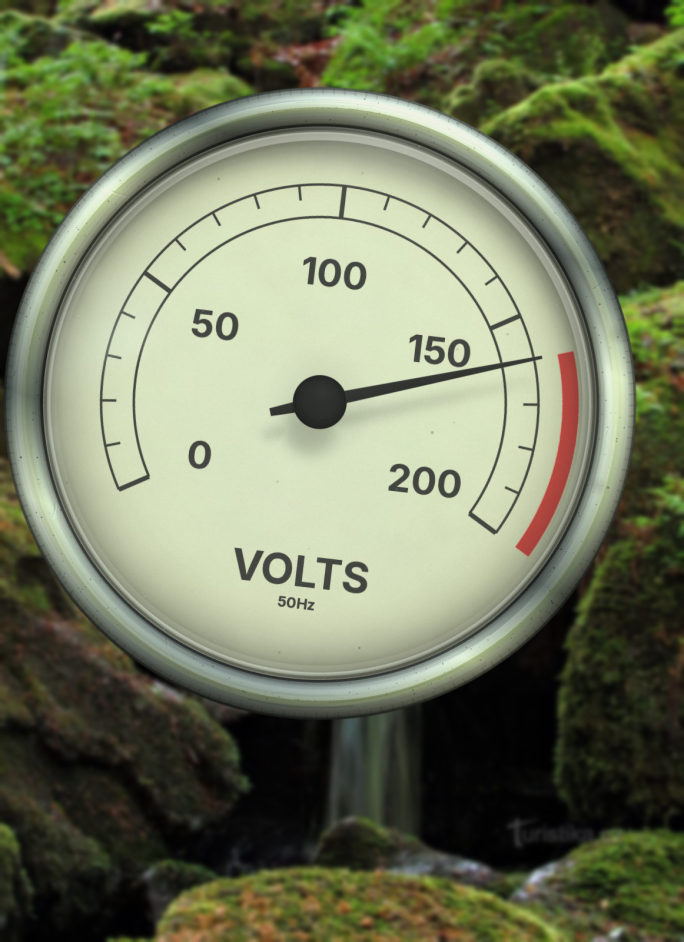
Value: 160 V
